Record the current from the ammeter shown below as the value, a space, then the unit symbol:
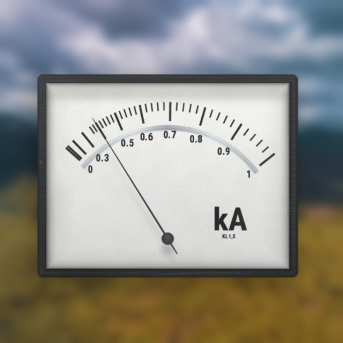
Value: 0.4 kA
